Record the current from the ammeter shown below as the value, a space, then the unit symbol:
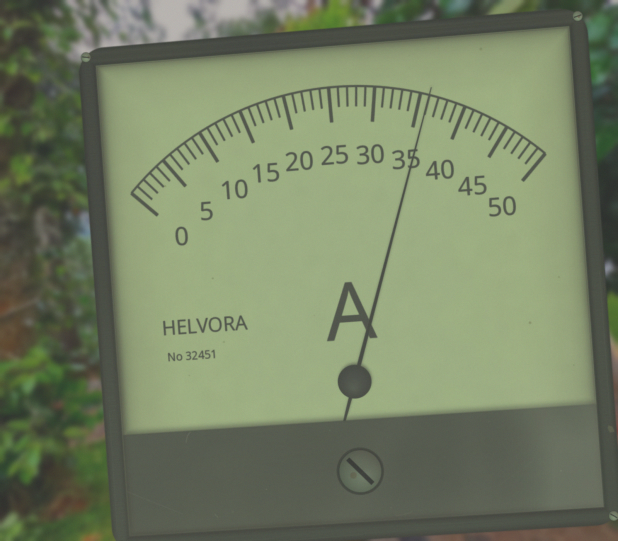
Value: 36 A
